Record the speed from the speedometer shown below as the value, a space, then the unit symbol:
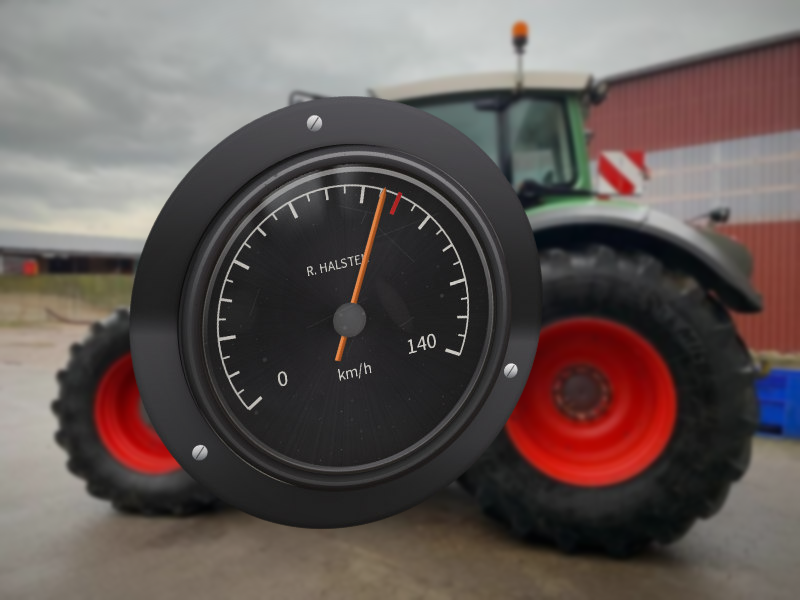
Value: 85 km/h
